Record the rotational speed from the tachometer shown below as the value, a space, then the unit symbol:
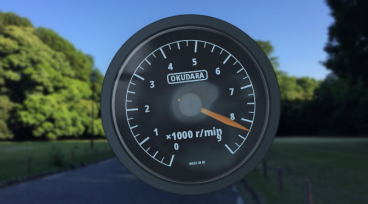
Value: 8250 rpm
